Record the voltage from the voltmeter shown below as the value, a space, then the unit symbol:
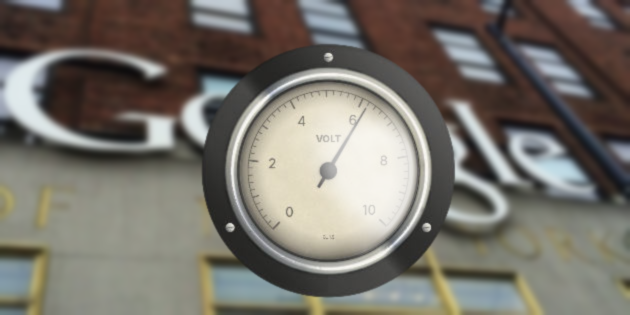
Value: 6.2 V
